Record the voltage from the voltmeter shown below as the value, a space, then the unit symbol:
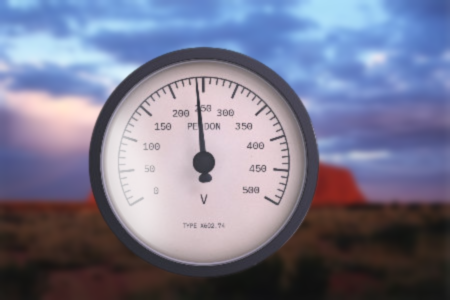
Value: 240 V
